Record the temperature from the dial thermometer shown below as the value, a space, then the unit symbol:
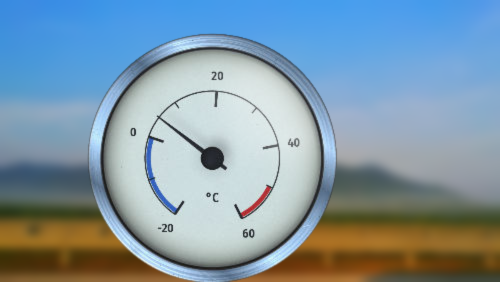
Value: 5 °C
